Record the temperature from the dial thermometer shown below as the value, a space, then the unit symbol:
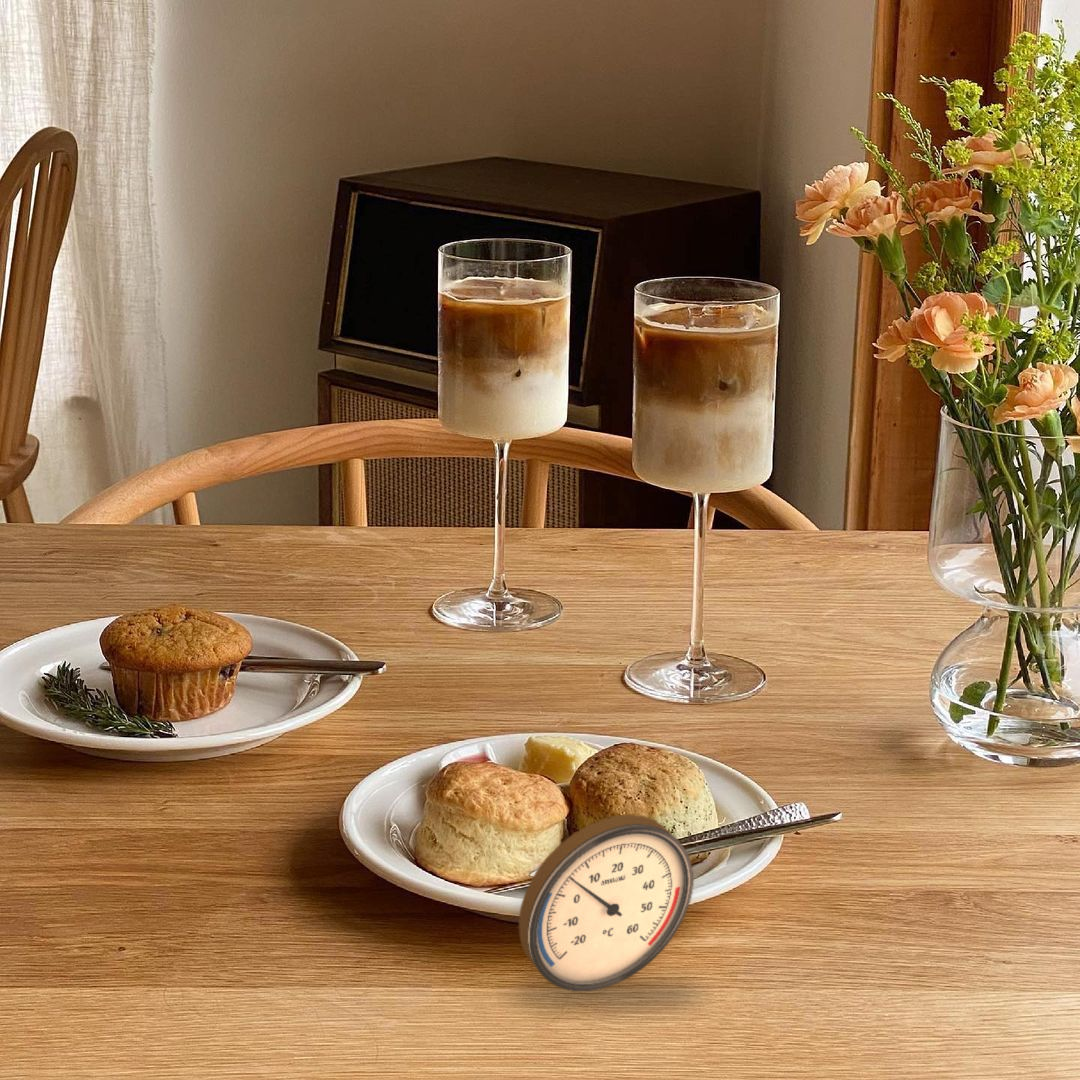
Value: 5 °C
